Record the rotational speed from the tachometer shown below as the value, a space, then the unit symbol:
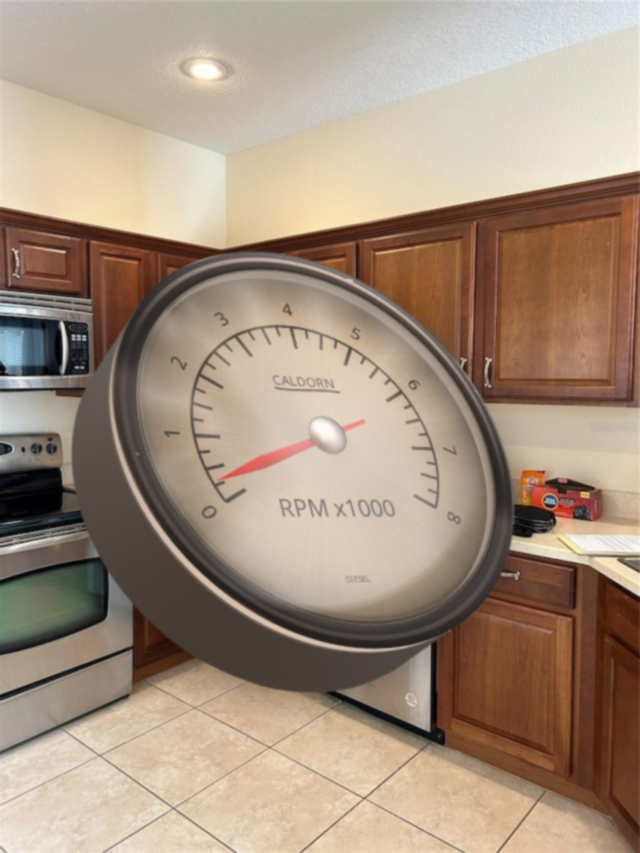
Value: 250 rpm
